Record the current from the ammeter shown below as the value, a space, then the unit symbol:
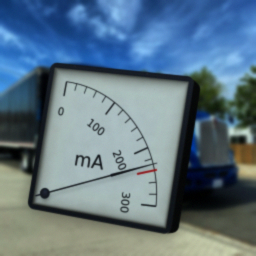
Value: 230 mA
